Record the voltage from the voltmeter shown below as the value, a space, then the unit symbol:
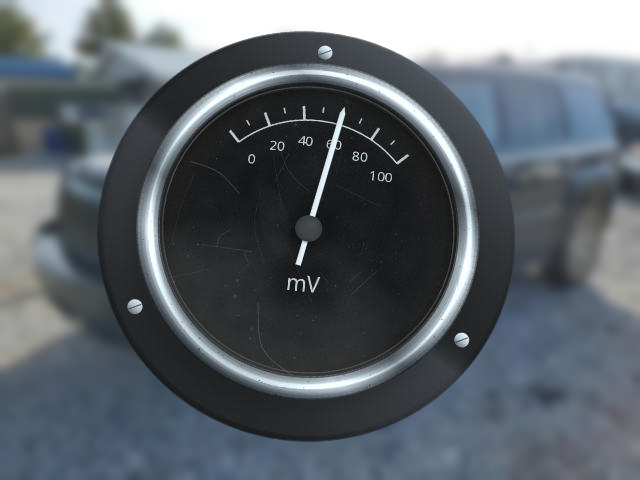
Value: 60 mV
